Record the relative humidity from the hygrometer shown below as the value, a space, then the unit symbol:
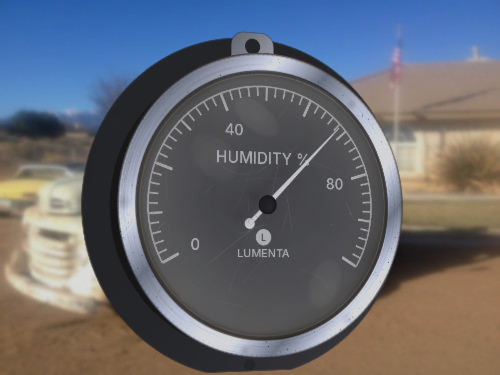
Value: 68 %
